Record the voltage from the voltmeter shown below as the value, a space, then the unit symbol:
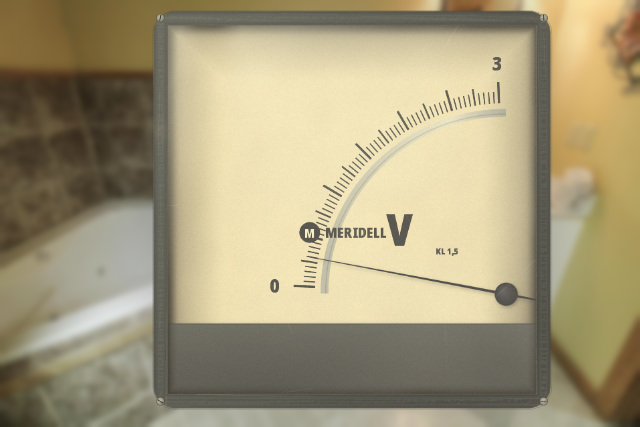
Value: 0.3 V
